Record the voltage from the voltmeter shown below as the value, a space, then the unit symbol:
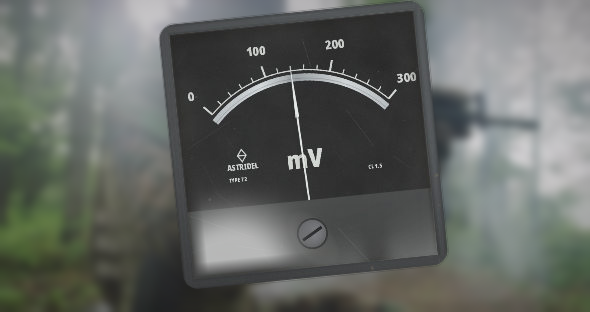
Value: 140 mV
